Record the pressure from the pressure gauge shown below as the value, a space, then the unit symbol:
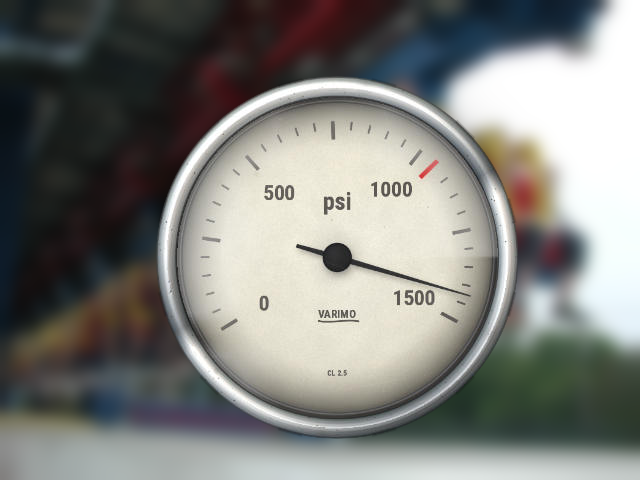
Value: 1425 psi
